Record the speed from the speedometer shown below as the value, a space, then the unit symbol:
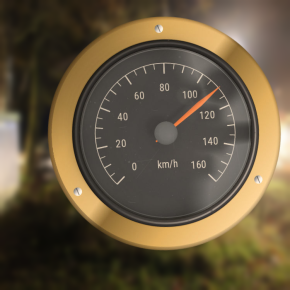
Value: 110 km/h
